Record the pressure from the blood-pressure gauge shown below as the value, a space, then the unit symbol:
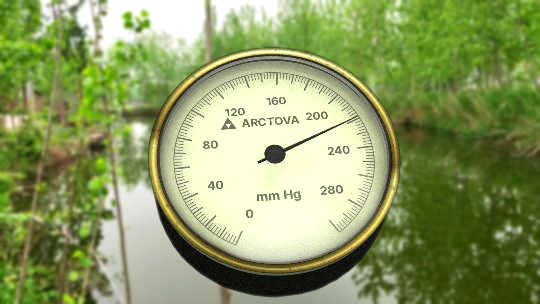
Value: 220 mmHg
